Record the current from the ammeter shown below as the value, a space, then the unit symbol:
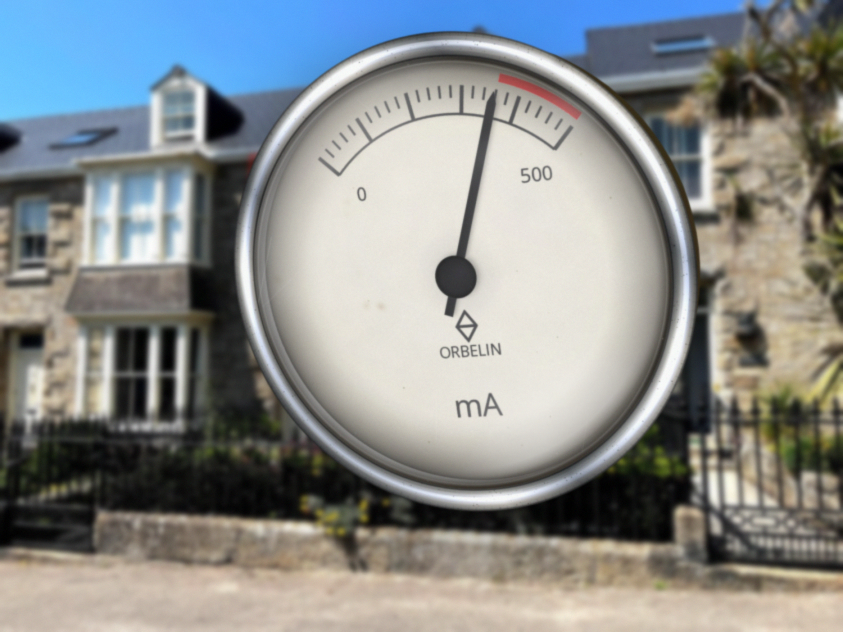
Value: 360 mA
